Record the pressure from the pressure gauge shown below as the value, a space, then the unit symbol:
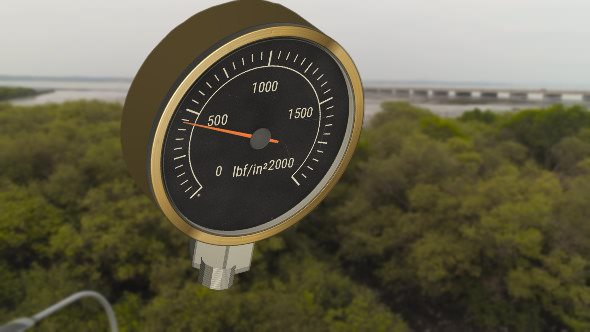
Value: 450 psi
